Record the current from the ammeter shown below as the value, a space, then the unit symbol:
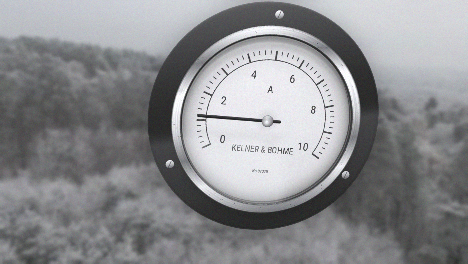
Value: 1.2 A
